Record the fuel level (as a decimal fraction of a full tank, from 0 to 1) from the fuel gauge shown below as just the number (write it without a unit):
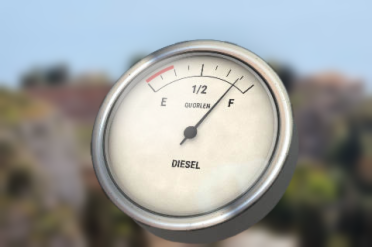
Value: 0.875
